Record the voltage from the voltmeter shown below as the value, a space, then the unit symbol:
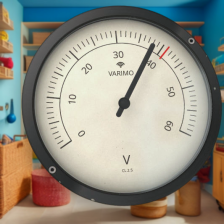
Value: 38 V
